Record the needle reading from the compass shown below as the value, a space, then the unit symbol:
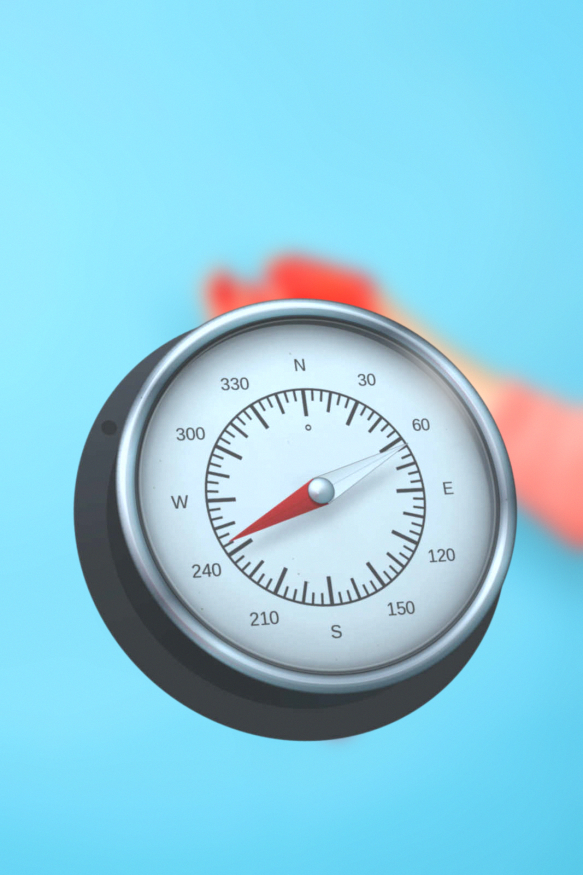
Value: 245 °
